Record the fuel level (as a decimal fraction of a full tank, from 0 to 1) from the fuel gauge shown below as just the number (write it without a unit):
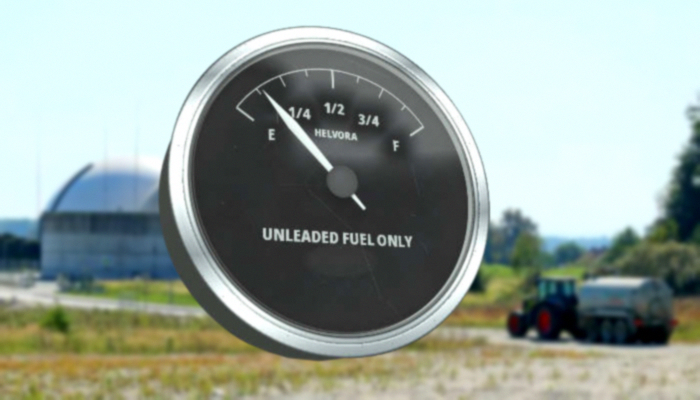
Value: 0.125
